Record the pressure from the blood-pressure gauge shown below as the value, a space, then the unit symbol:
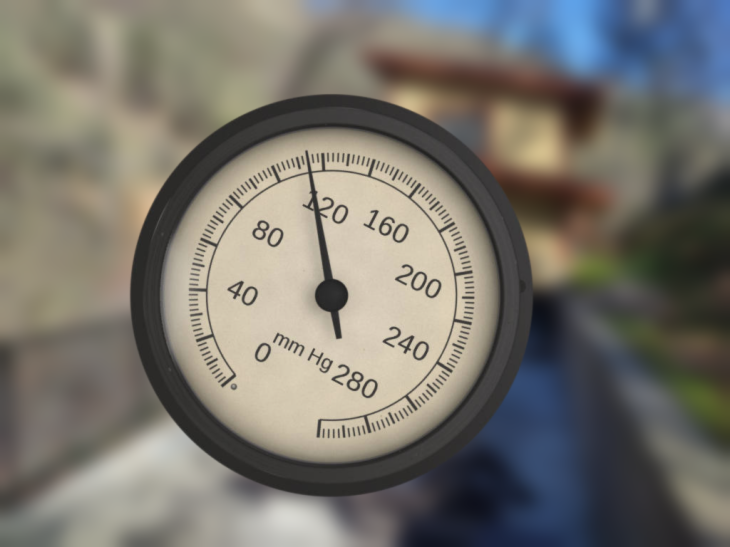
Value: 114 mmHg
